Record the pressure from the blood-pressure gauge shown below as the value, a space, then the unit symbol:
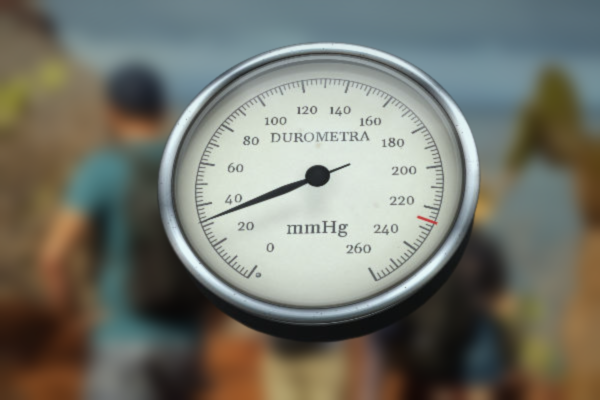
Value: 30 mmHg
